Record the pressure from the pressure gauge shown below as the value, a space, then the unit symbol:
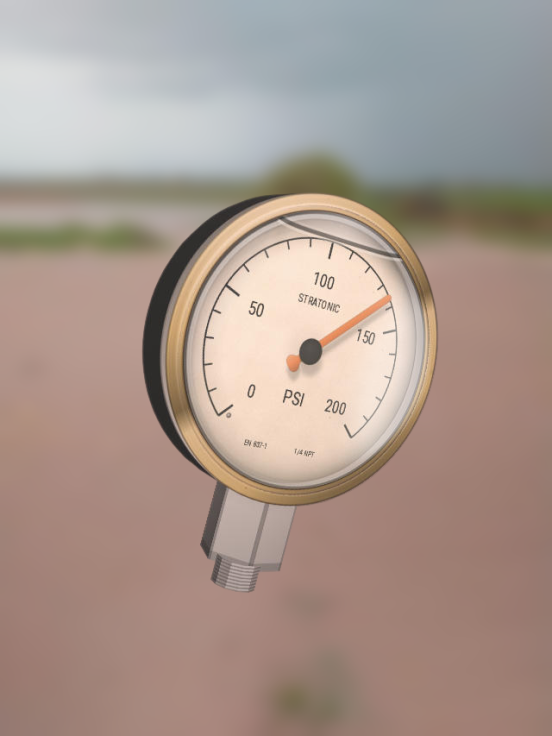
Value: 135 psi
